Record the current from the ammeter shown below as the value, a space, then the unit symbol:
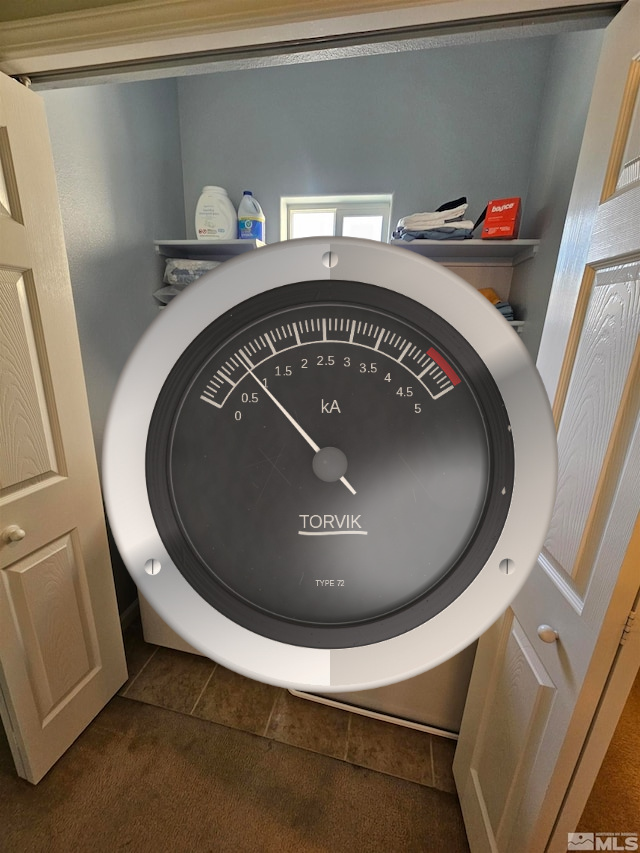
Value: 0.9 kA
